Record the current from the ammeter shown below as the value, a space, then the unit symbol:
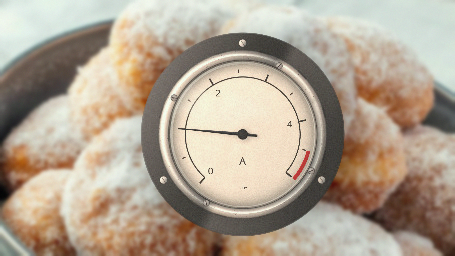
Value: 1 A
